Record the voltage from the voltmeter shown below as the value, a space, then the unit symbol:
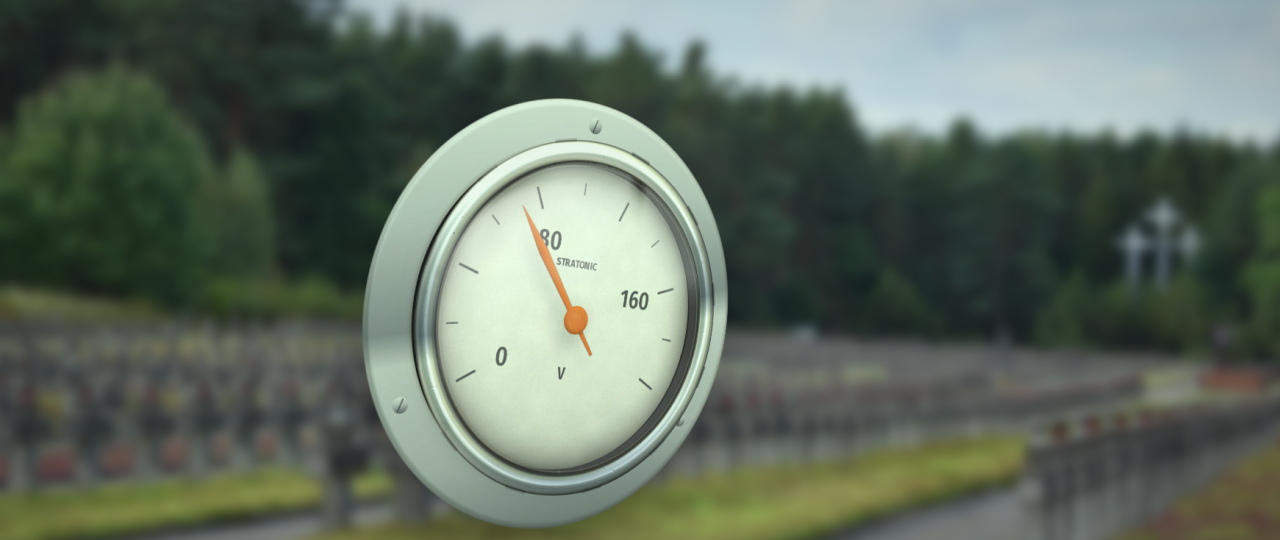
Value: 70 V
